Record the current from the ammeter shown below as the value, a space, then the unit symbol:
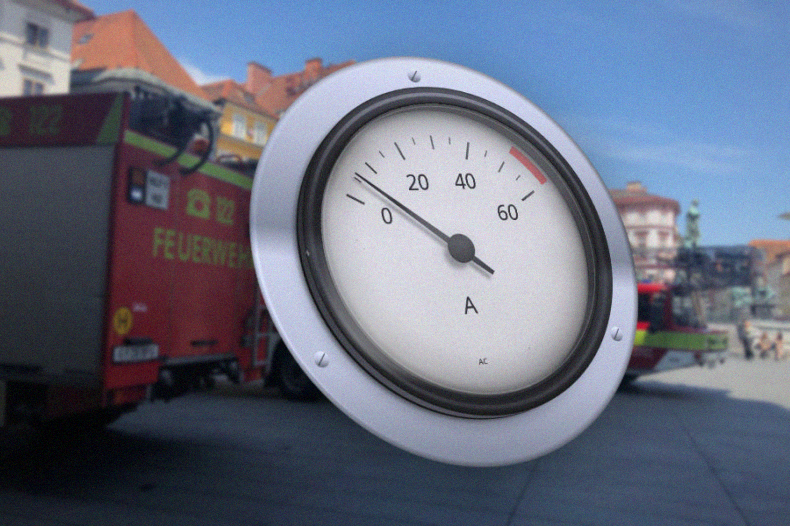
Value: 5 A
